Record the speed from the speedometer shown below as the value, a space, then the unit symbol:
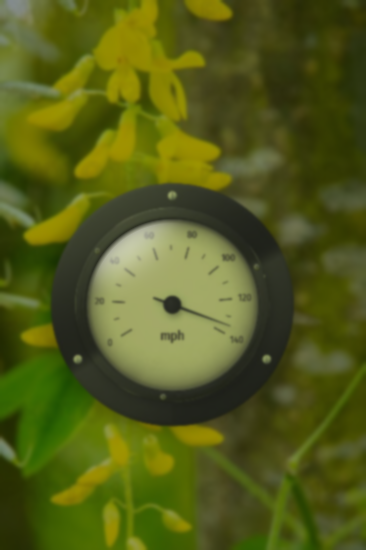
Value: 135 mph
